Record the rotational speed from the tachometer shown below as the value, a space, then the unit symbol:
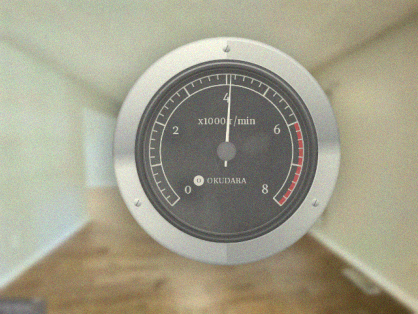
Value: 4100 rpm
